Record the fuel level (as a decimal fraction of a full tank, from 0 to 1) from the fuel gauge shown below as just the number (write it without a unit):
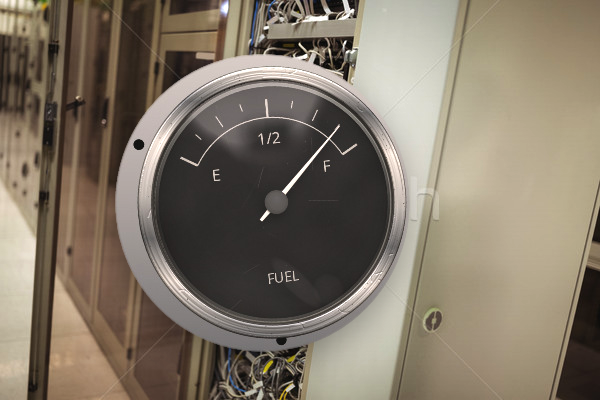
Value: 0.875
